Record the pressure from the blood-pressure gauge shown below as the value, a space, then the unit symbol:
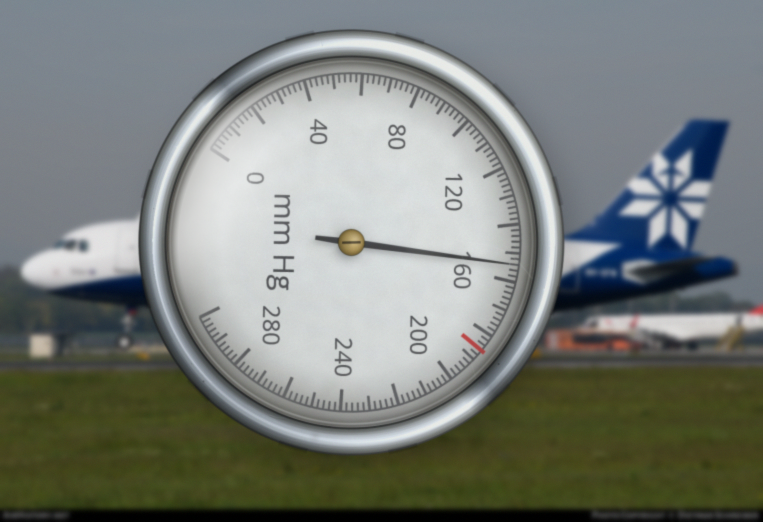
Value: 154 mmHg
